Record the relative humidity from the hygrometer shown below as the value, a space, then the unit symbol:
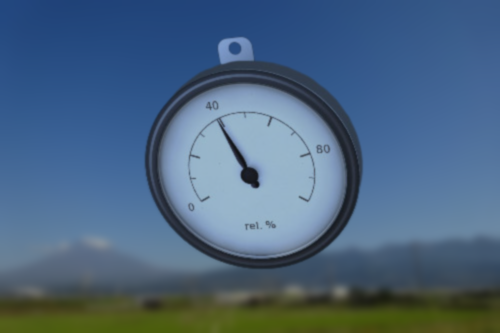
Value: 40 %
